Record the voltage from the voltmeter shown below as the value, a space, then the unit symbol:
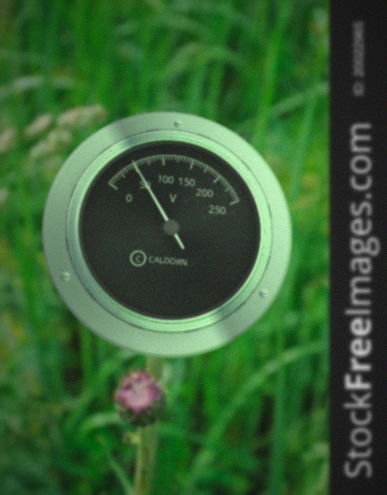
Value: 50 V
